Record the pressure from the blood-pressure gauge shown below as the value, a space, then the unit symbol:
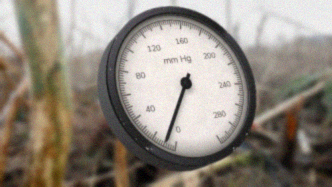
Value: 10 mmHg
